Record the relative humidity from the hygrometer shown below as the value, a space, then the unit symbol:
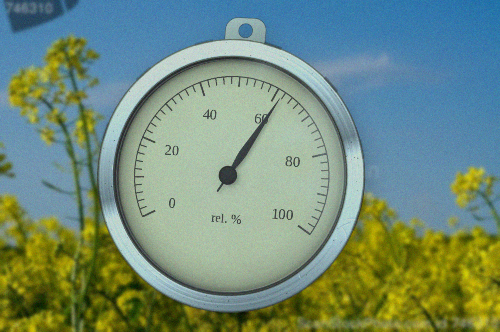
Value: 62 %
